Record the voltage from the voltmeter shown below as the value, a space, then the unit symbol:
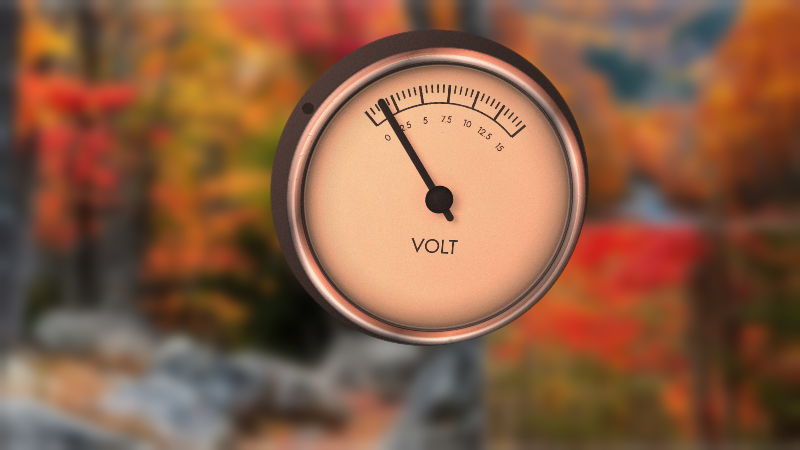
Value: 1.5 V
